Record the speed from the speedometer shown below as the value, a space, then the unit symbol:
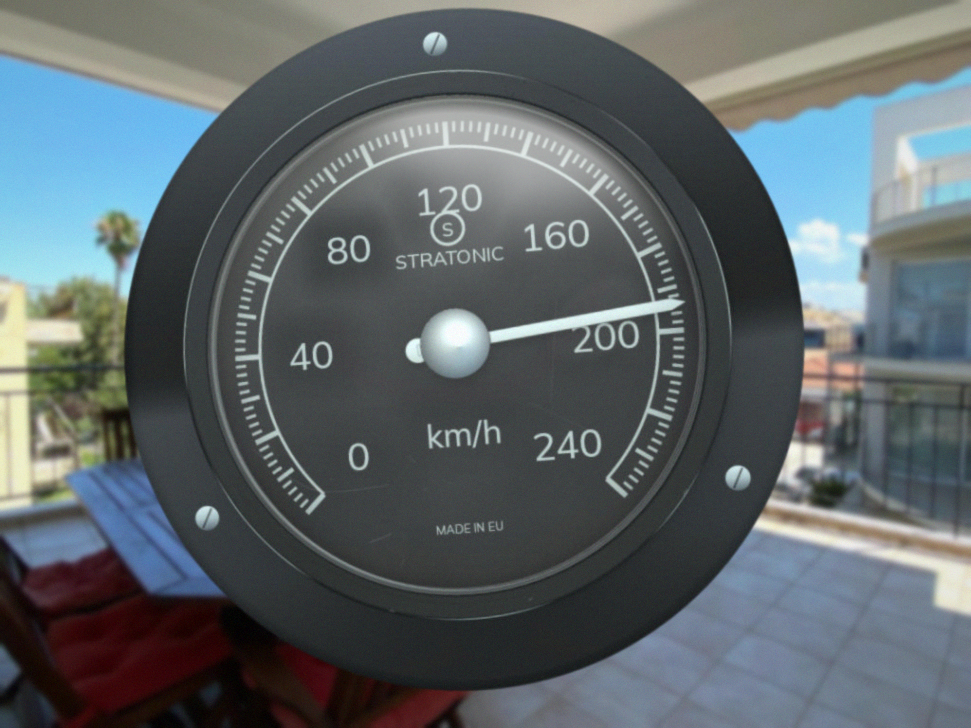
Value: 194 km/h
